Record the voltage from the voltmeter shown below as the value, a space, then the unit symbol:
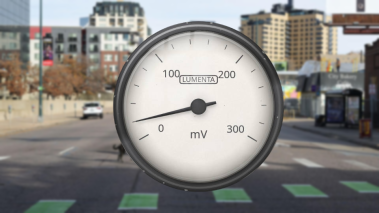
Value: 20 mV
